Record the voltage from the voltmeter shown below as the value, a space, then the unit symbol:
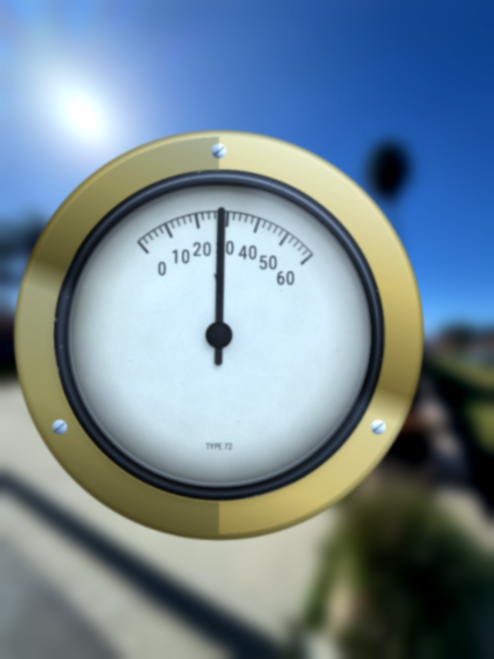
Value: 28 V
